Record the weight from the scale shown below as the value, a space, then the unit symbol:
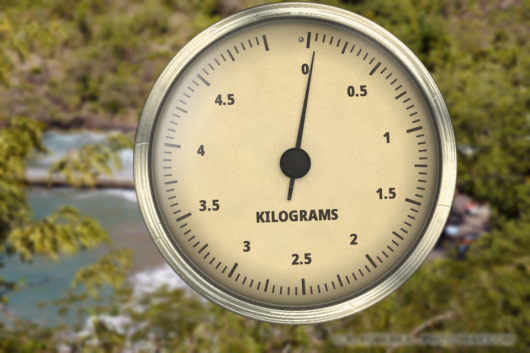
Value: 0.05 kg
